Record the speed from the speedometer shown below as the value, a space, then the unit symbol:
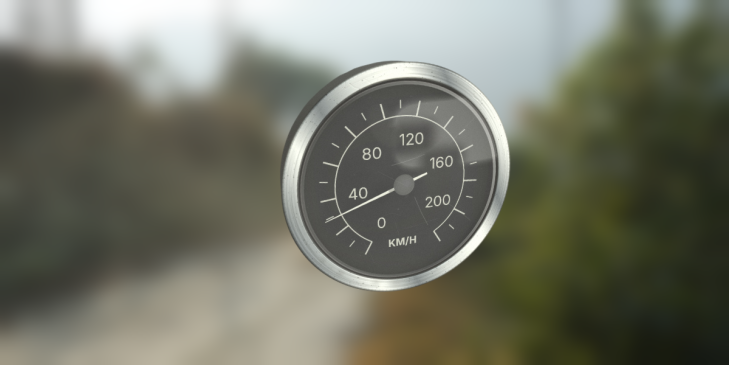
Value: 30 km/h
